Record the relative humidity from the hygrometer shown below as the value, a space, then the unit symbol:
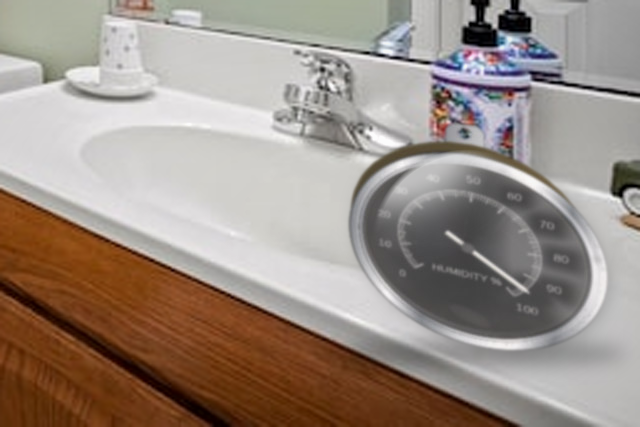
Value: 95 %
